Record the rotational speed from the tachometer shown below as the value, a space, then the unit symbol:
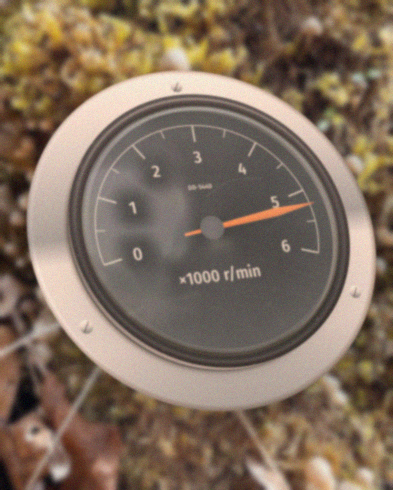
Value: 5250 rpm
